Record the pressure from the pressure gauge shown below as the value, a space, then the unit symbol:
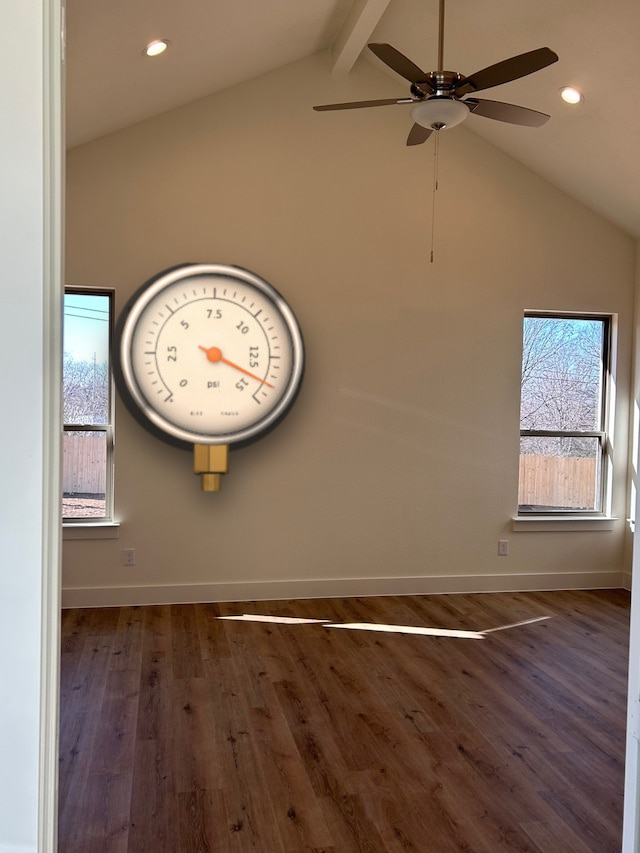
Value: 14 psi
